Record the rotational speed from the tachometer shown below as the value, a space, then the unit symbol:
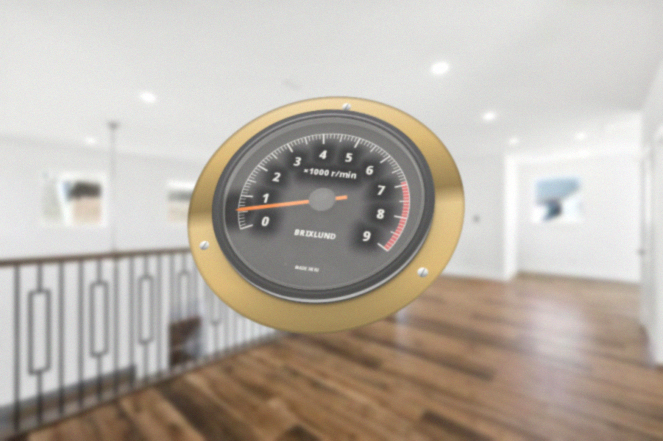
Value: 500 rpm
